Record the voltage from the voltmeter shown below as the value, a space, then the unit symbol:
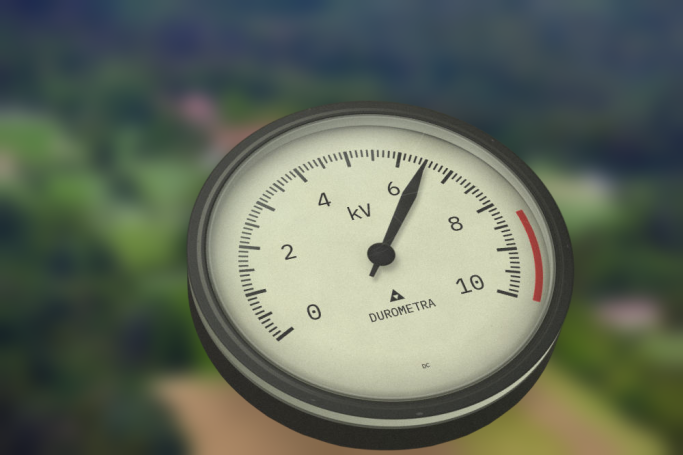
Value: 6.5 kV
